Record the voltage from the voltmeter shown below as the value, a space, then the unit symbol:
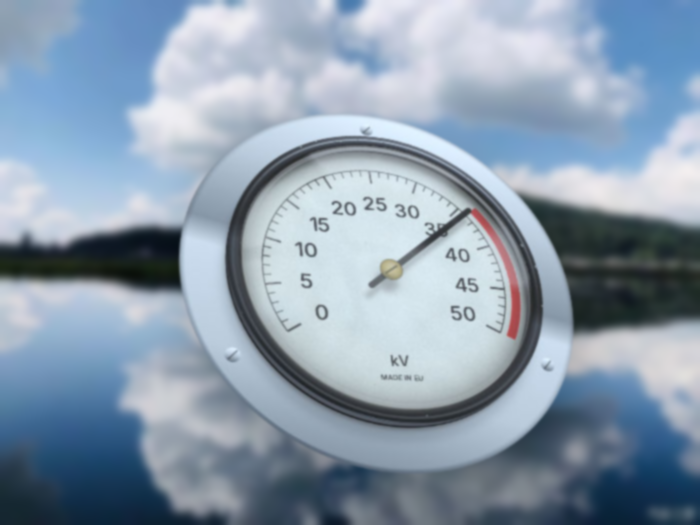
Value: 36 kV
